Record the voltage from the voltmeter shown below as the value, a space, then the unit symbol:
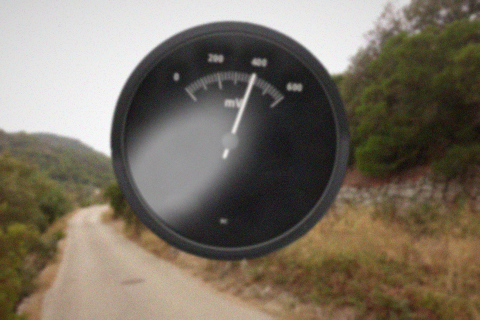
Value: 400 mV
